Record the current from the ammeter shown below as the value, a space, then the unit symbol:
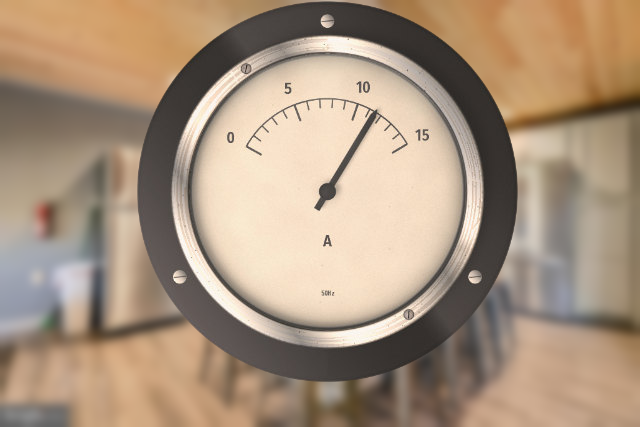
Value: 11.5 A
